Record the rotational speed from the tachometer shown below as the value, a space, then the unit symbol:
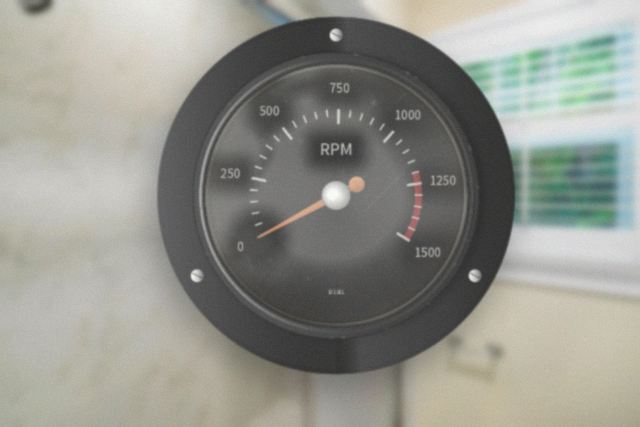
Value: 0 rpm
